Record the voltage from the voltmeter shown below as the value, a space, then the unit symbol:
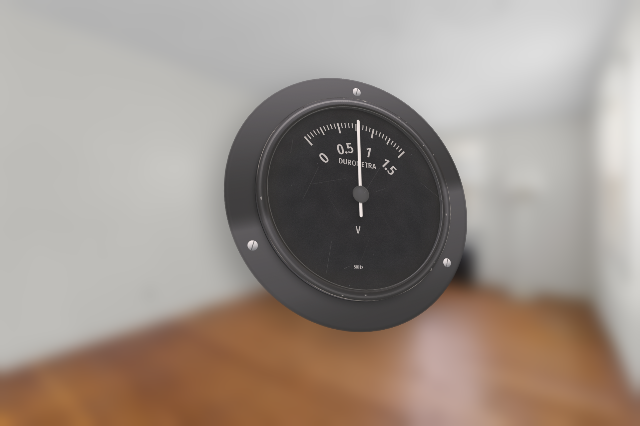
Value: 0.75 V
